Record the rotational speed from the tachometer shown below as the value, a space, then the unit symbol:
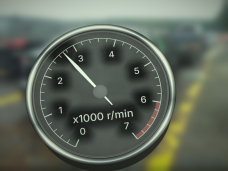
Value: 2700 rpm
